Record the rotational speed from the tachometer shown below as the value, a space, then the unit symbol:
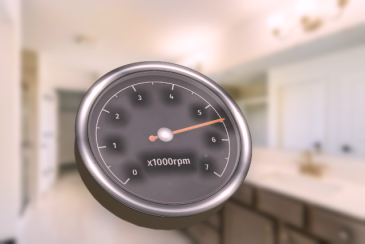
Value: 5500 rpm
